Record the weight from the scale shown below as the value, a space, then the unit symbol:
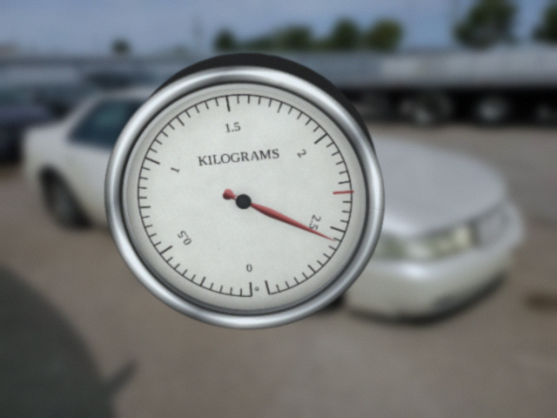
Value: 2.55 kg
